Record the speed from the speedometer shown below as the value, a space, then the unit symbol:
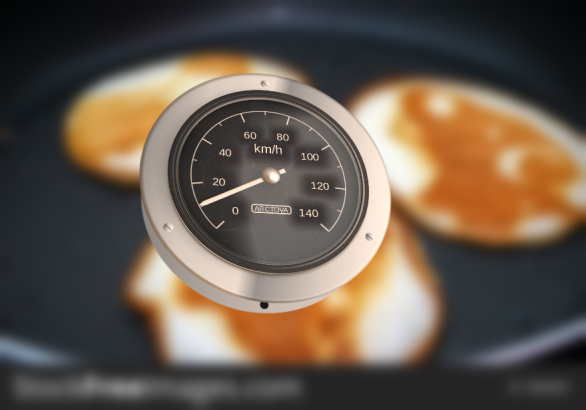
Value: 10 km/h
